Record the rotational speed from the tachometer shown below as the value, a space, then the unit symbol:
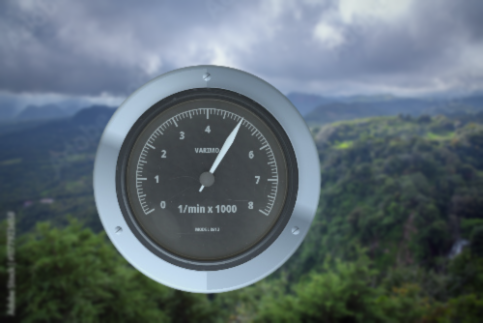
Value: 5000 rpm
